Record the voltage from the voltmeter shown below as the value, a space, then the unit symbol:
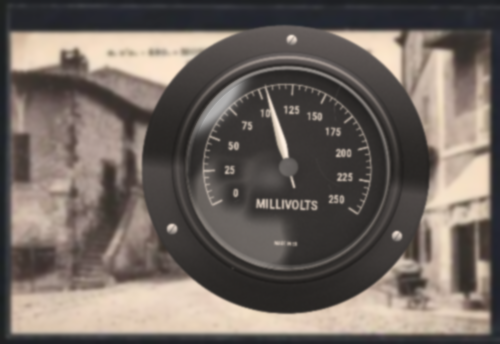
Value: 105 mV
